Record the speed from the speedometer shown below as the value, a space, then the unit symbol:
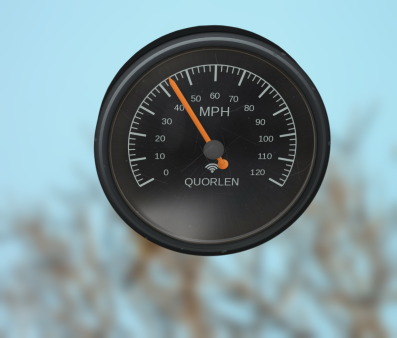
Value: 44 mph
